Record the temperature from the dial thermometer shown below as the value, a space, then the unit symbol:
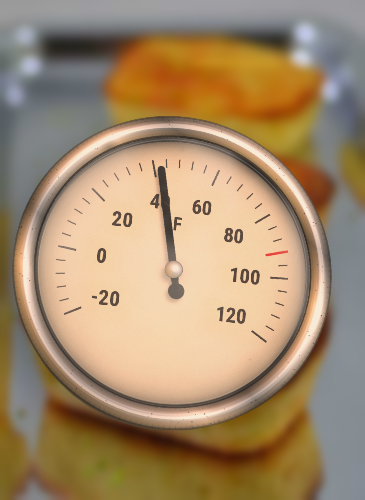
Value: 42 °F
